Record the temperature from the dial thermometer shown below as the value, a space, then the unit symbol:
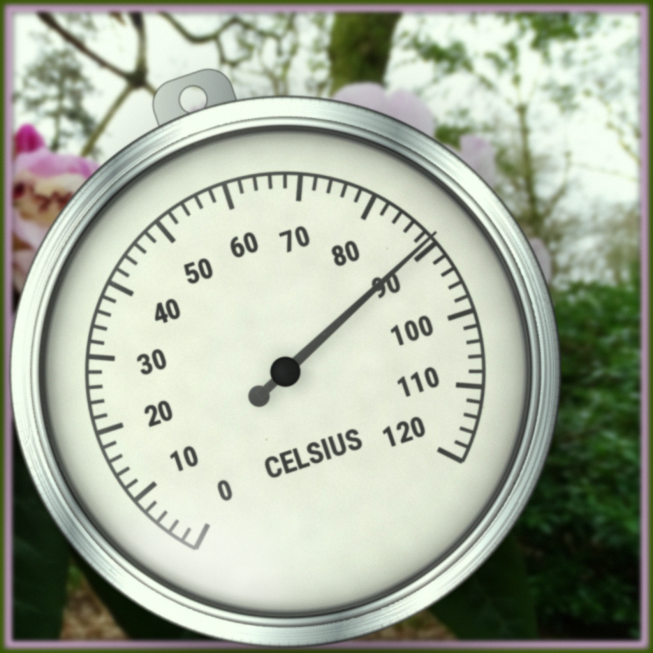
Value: 89 °C
